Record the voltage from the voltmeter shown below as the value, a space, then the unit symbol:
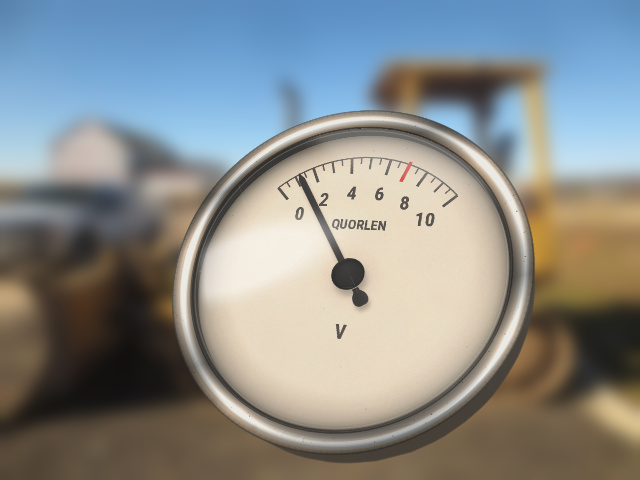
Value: 1.25 V
